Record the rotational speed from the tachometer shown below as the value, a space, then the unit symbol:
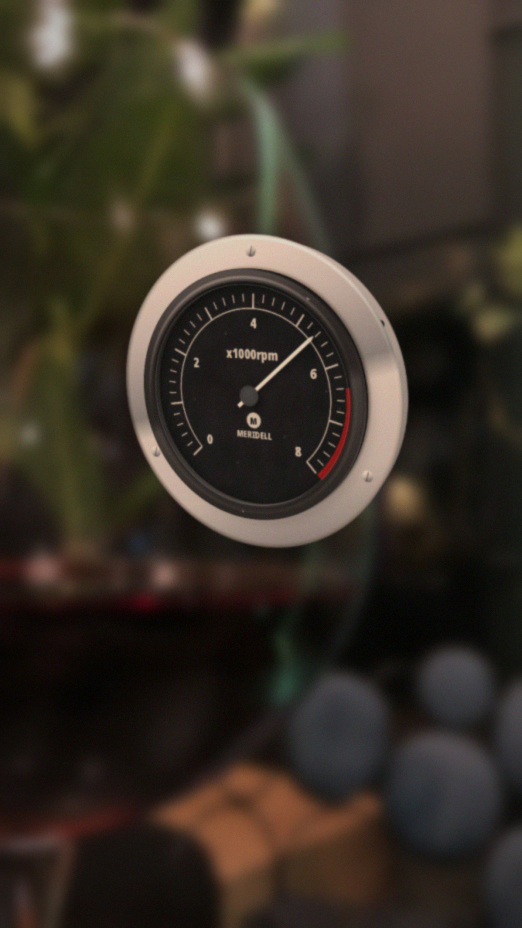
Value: 5400 rpm
